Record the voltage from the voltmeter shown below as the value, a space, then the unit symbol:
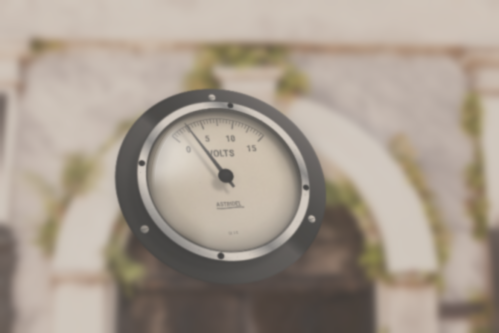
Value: 2.5 V
